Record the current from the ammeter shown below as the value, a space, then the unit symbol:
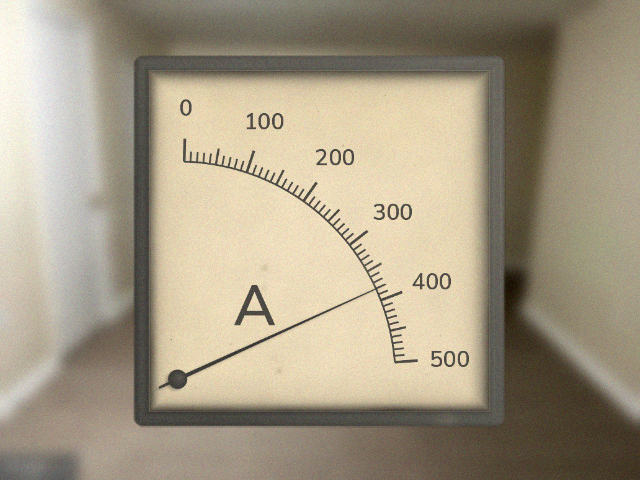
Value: 380 A
